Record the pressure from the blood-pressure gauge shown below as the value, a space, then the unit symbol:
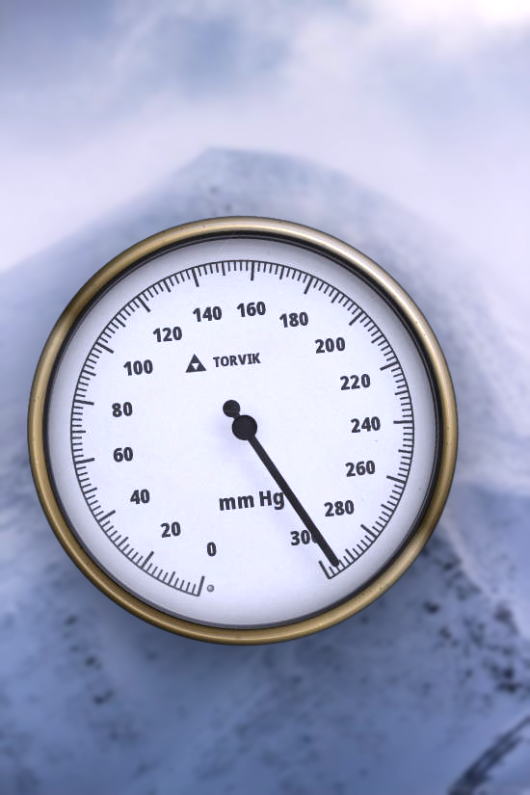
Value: 296 mmHg
